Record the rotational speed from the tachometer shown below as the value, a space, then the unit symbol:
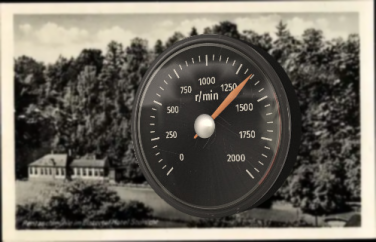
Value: 1350 rpm
